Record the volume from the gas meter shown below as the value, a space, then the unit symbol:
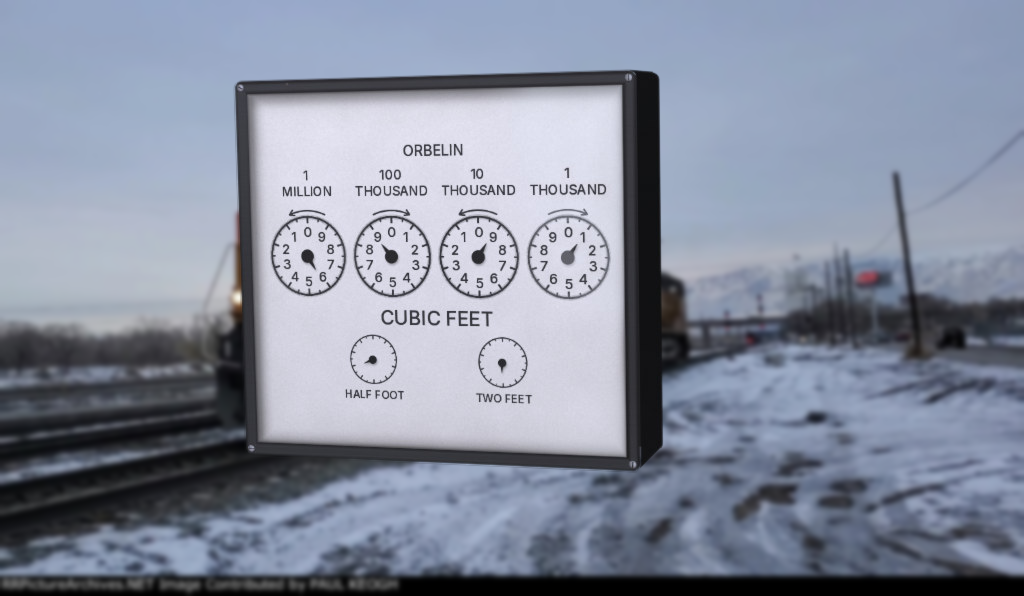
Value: 589100 ft³
